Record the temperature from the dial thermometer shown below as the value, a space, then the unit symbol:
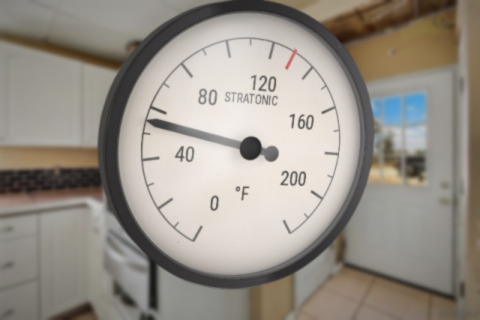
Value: 55 °F
